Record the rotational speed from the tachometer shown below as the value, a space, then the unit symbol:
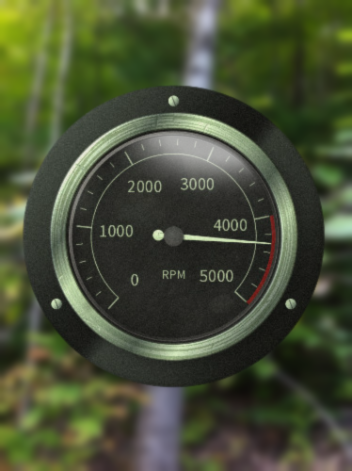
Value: 4300 rpm
